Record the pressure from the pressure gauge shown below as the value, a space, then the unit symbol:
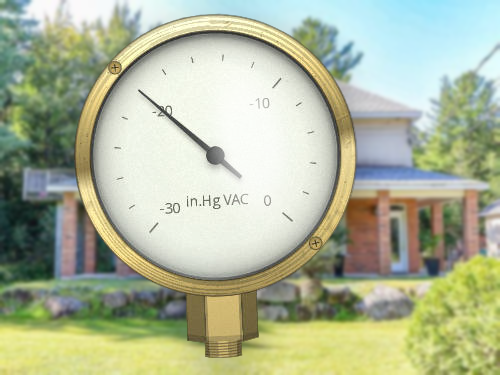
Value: -20 inHg
